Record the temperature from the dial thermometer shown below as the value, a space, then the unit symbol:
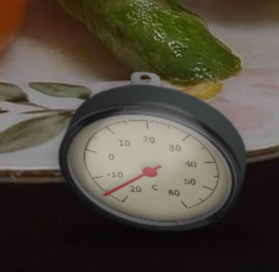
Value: -15 °C
